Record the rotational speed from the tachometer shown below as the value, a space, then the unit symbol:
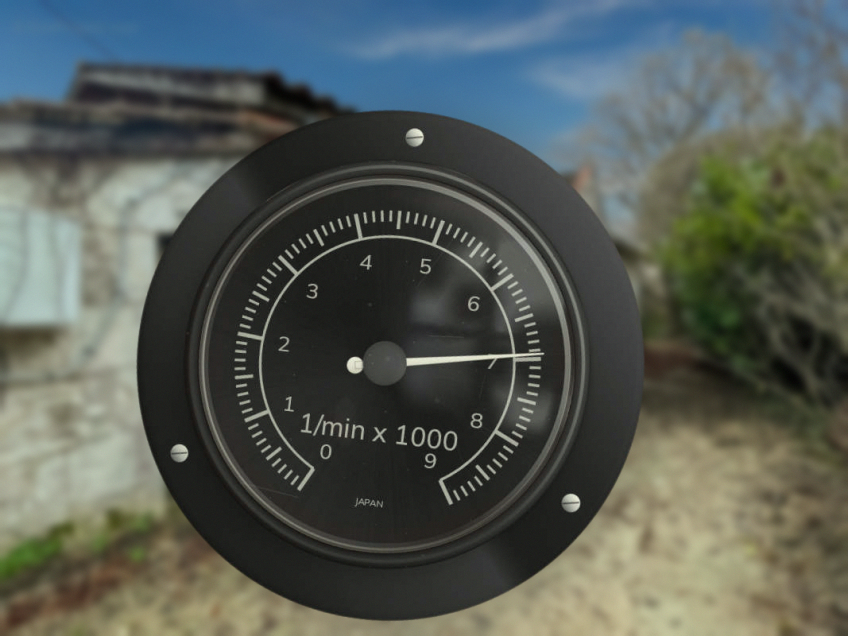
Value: 6950 rpm
